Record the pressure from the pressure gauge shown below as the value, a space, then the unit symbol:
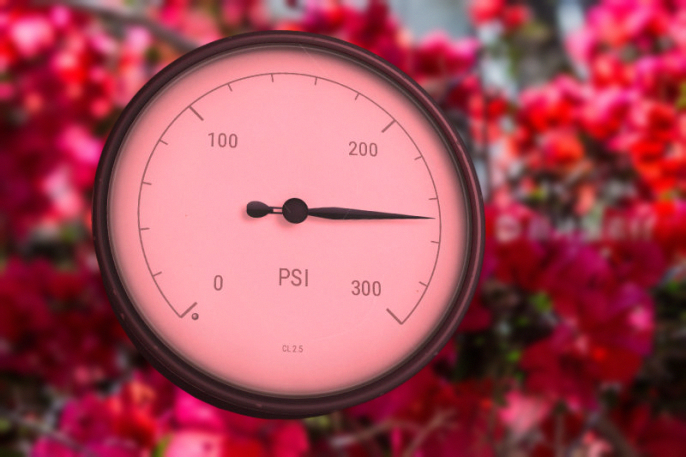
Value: 250 psi
